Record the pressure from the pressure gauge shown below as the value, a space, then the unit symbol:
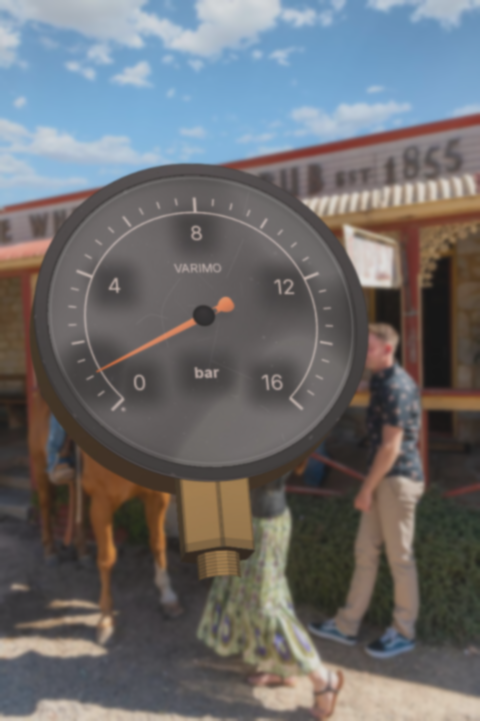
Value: 1 bar
